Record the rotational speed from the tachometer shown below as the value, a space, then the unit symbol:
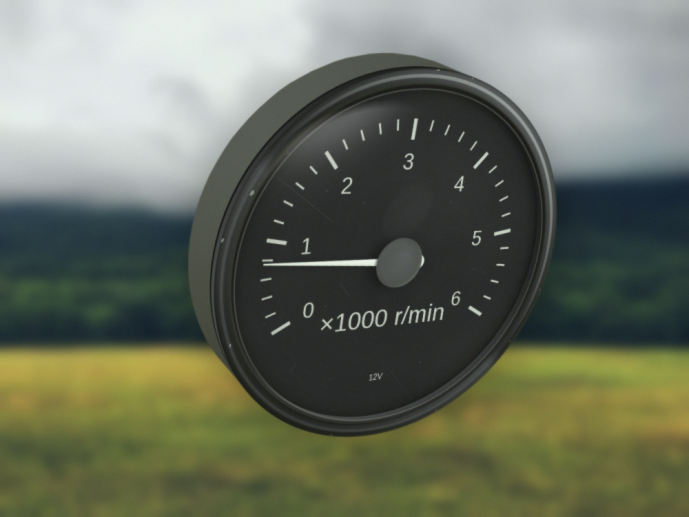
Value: 800 rpm
